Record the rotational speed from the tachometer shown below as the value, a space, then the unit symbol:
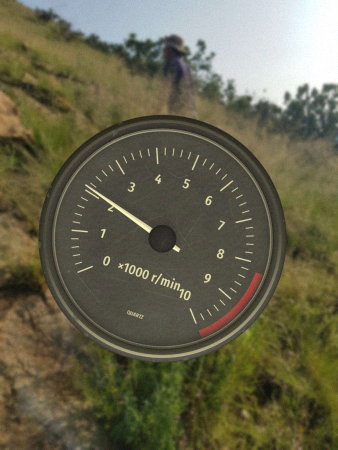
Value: 2100 rpm
